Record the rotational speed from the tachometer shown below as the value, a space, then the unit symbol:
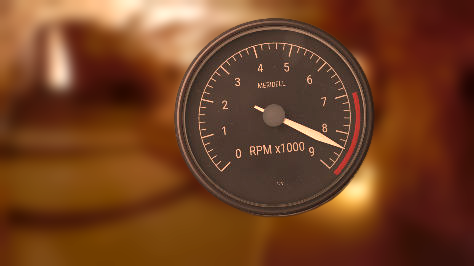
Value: 8400 rpm
